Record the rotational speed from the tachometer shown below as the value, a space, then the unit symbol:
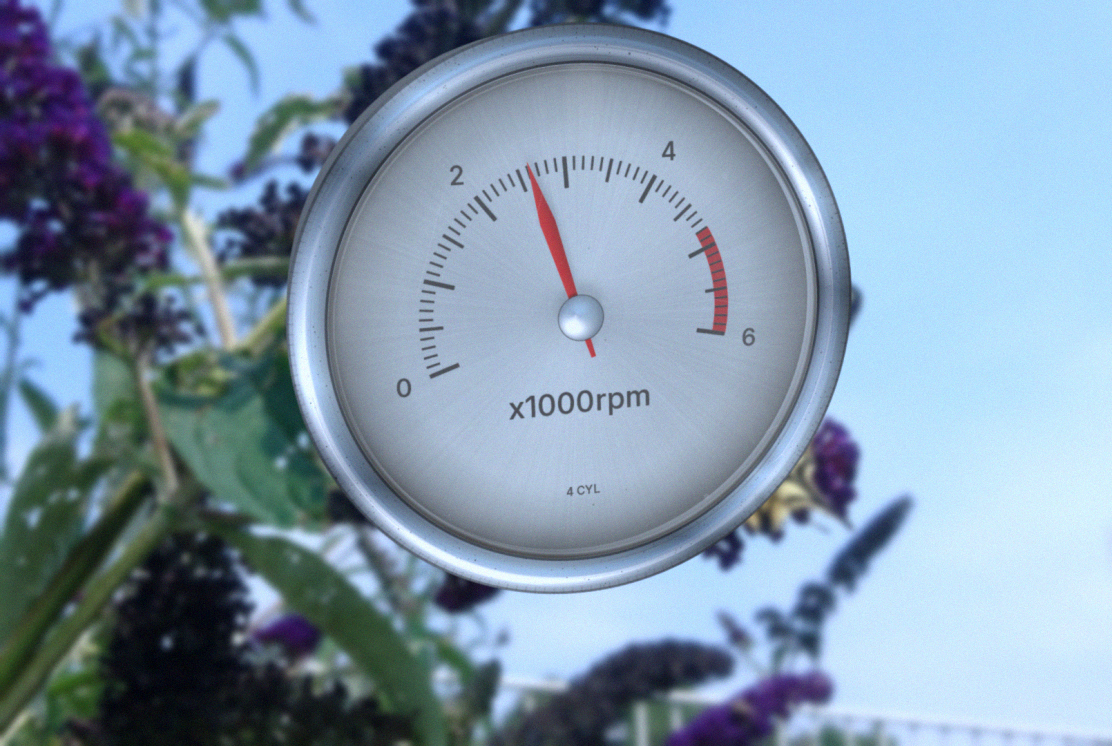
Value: 2600 rpm
